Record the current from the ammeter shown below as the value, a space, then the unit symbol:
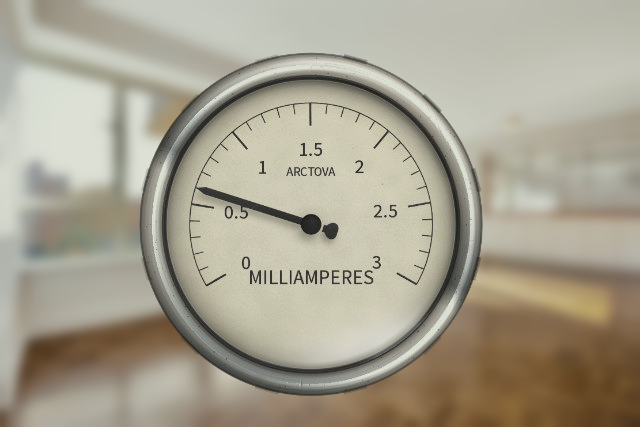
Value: 0.6 mA
